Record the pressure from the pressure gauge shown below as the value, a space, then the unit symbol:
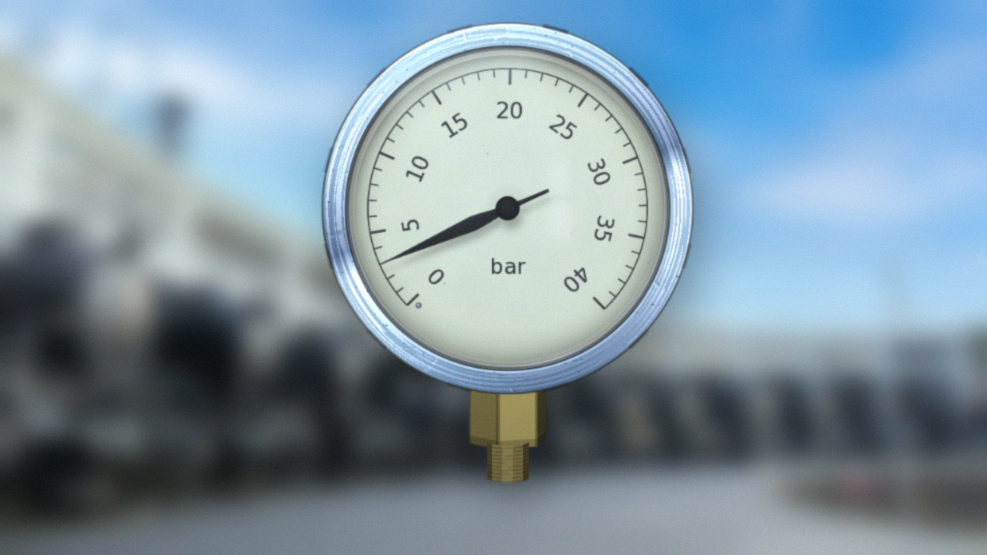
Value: 3 bar
